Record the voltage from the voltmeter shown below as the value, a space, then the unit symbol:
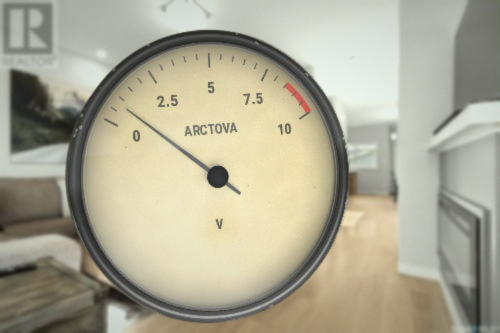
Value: 0.75 V
